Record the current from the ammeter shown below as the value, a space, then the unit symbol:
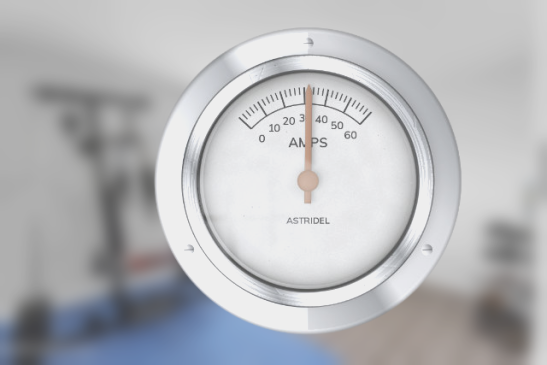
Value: 32 A
